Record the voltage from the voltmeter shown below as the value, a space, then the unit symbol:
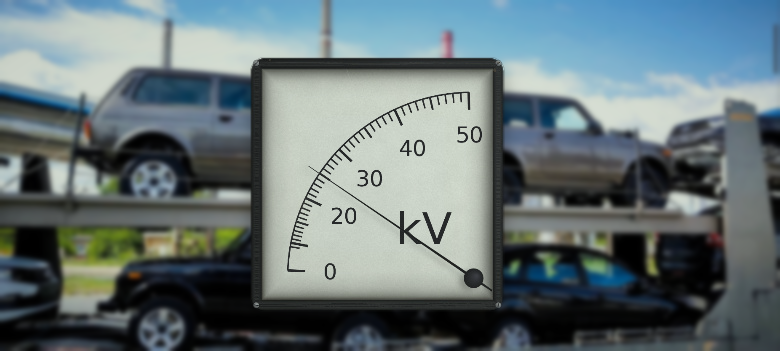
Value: 25 kV
